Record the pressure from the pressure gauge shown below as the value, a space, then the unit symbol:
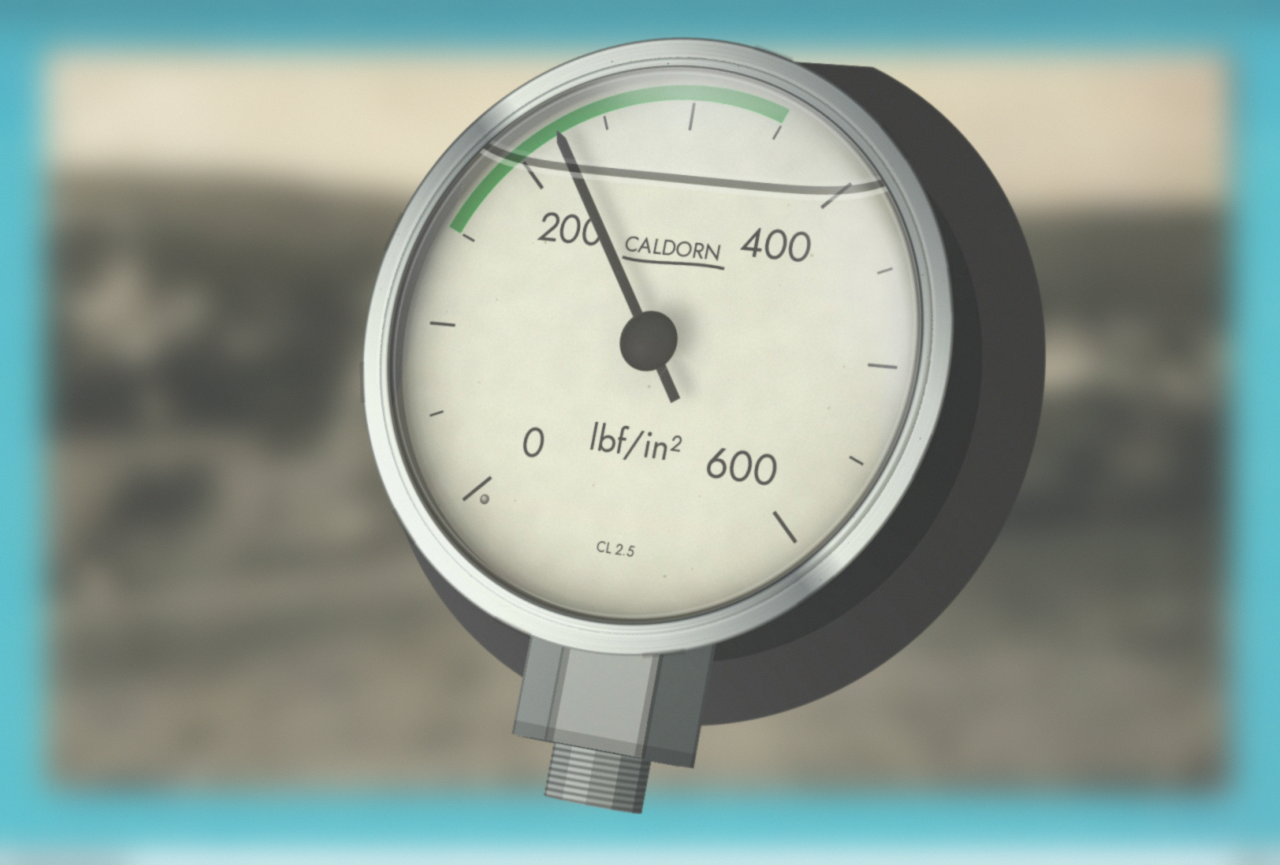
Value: 225 psi
